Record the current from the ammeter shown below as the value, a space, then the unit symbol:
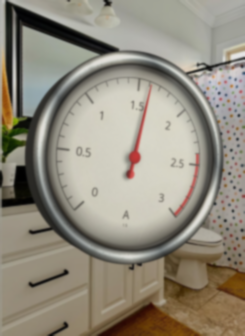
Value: 1.6 A
